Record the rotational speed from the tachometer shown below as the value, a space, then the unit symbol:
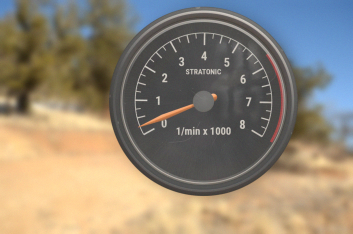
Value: 250 rpm
